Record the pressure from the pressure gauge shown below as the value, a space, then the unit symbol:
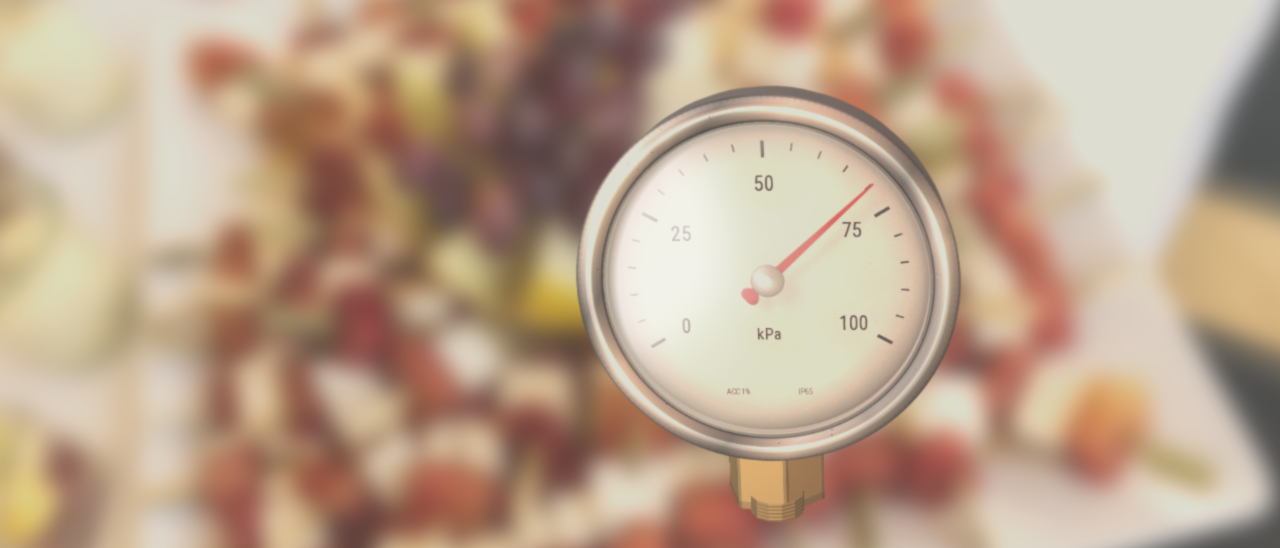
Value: 70 kPa
